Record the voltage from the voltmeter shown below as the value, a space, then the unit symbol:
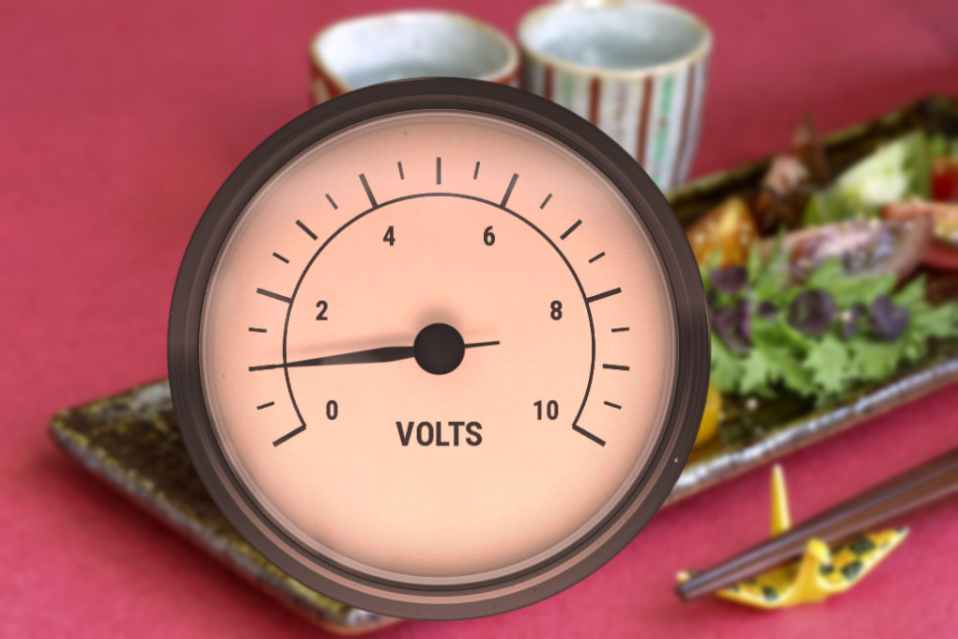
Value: 1 V
